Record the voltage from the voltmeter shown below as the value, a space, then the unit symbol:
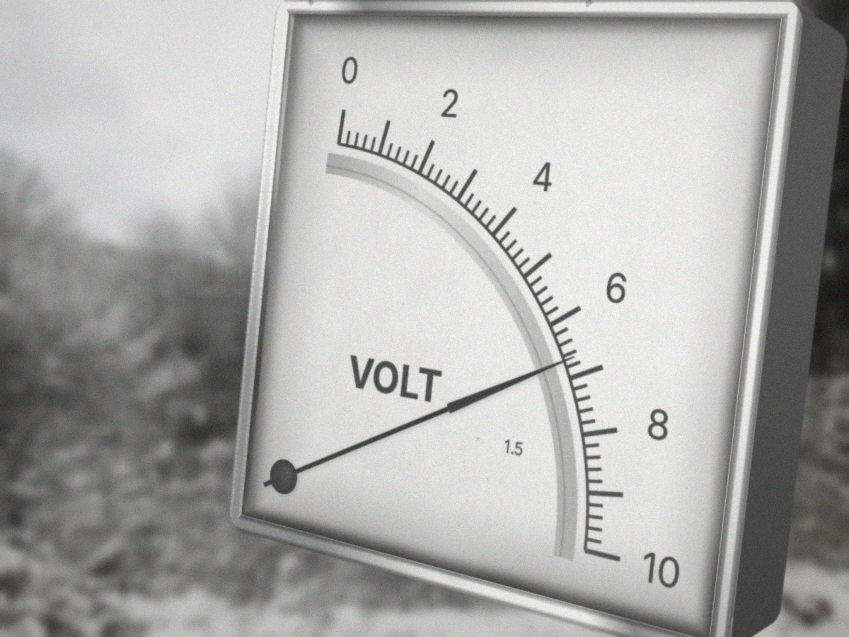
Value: 6.7 V
